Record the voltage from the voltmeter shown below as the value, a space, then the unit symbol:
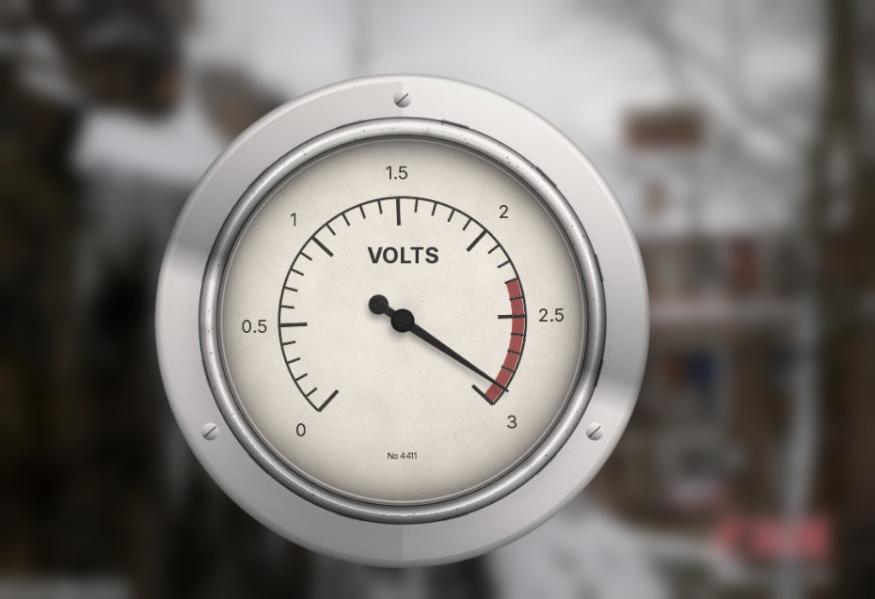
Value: 2.9 V
